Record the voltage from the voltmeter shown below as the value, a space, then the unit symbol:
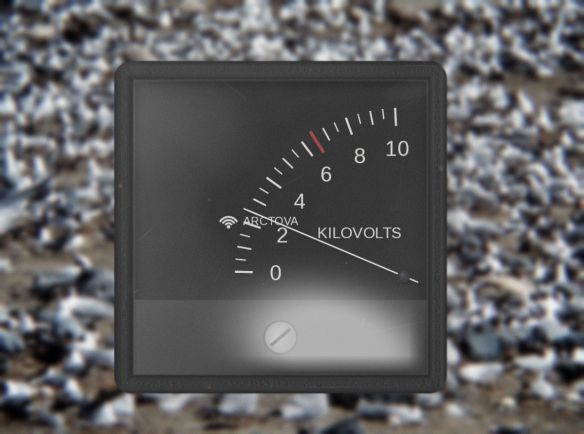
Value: 2.5 kV
